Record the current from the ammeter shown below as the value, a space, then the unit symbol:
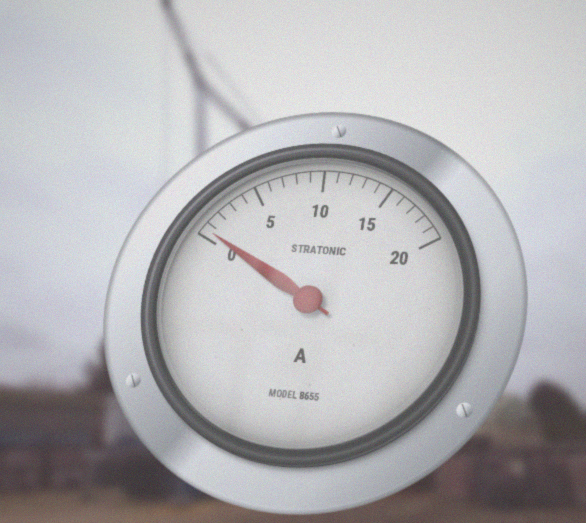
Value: 0.5 A
